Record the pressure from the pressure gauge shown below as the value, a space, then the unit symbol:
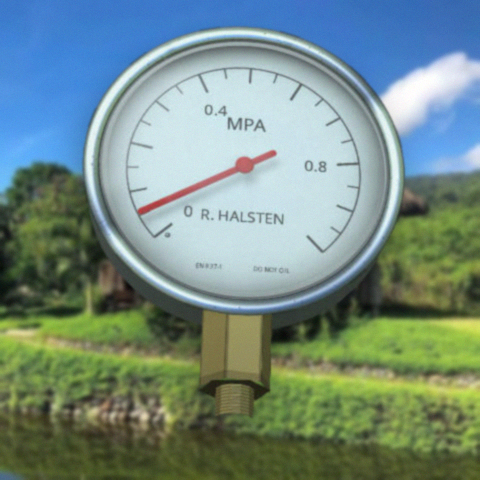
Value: 0.05 MPa
